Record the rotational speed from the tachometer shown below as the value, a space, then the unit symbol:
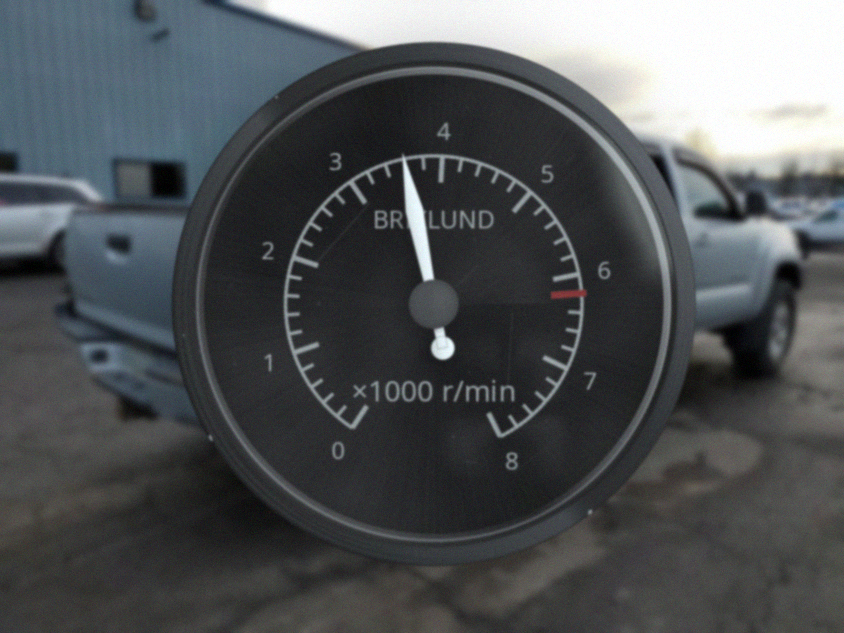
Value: 3600 rpm
